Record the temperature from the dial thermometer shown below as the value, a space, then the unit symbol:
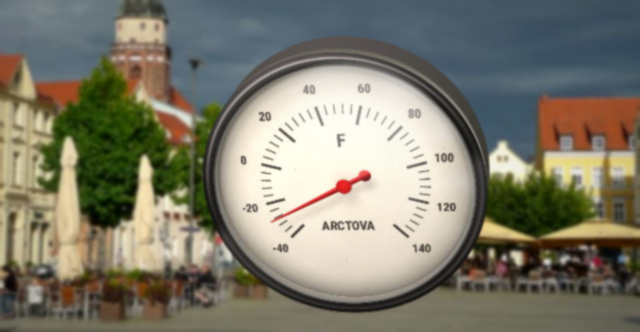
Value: -28 °F
